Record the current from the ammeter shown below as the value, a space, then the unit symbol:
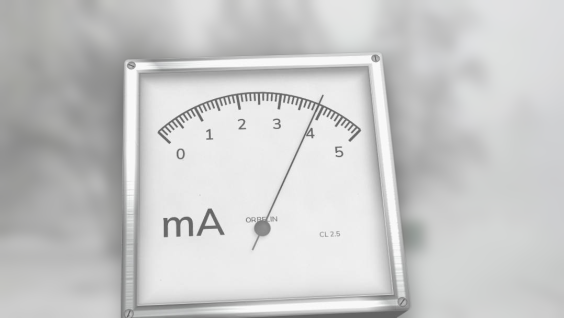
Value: 3.9 mA
